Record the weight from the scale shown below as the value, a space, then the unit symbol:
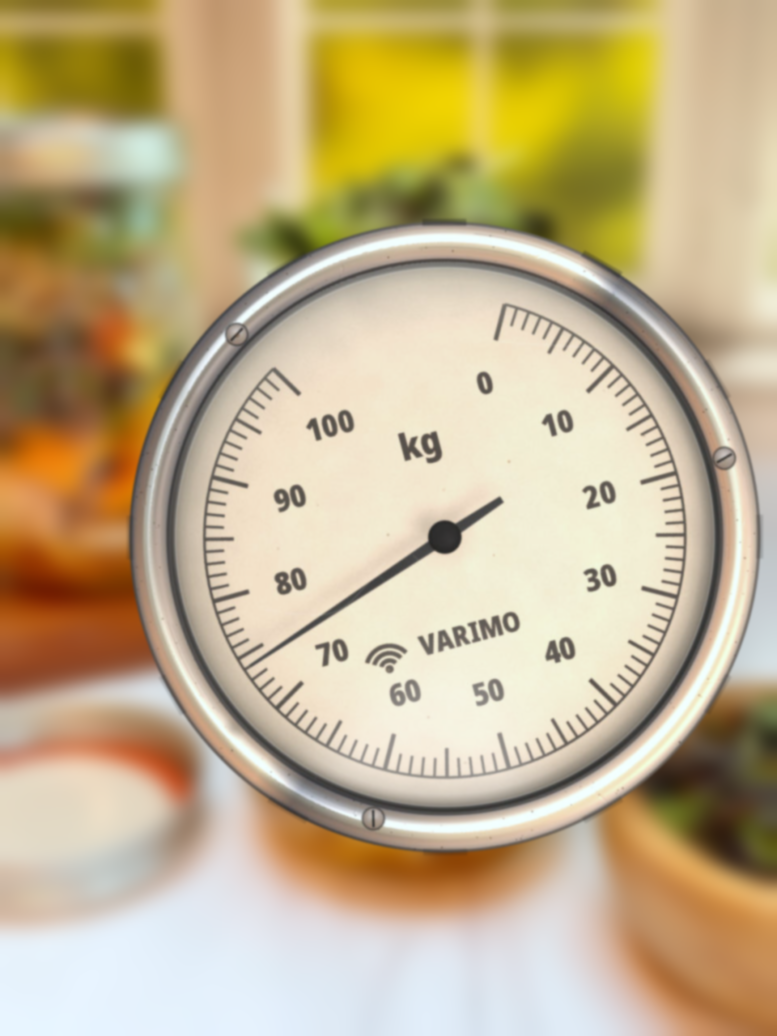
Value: 74 kg
